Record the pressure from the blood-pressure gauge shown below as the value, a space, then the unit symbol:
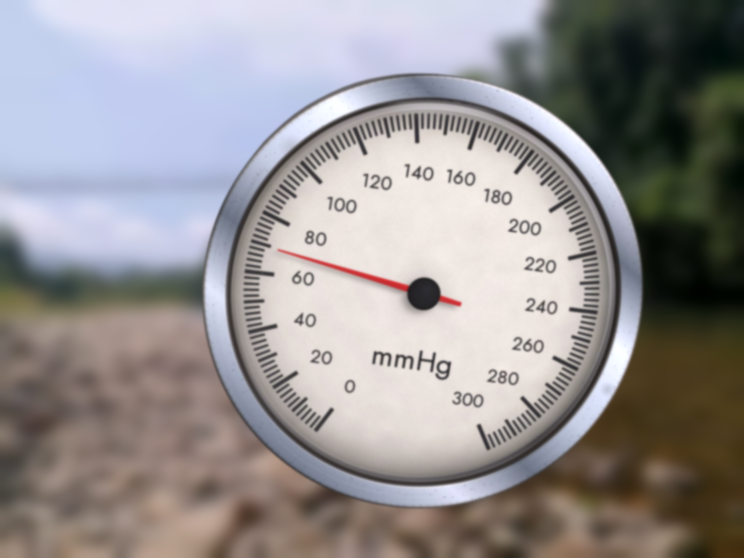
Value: 70 mmHg
